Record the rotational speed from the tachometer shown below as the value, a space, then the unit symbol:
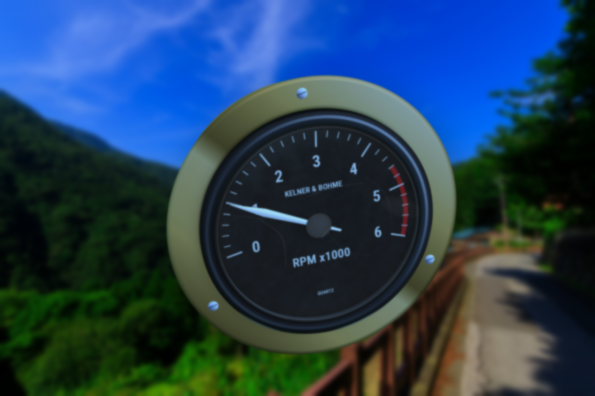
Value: 1000 rpm
